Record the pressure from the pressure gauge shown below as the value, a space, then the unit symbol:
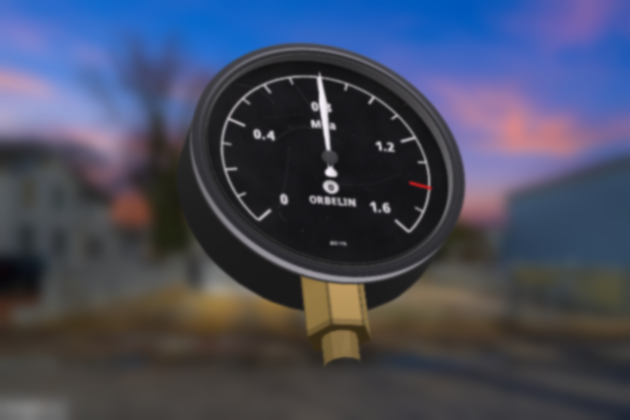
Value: 0.8 MPa
